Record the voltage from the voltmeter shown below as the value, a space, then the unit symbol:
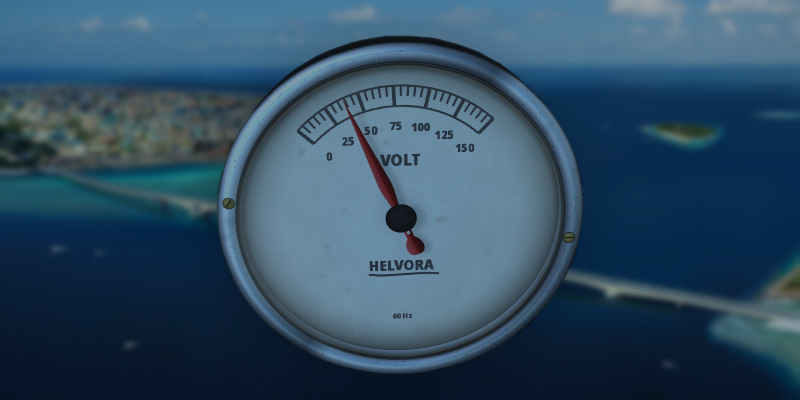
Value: 40 V
